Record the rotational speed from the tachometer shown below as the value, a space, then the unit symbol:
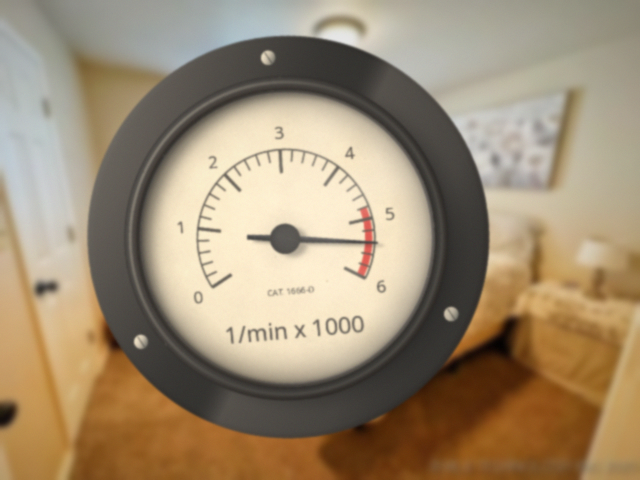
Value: 5400 rpm
